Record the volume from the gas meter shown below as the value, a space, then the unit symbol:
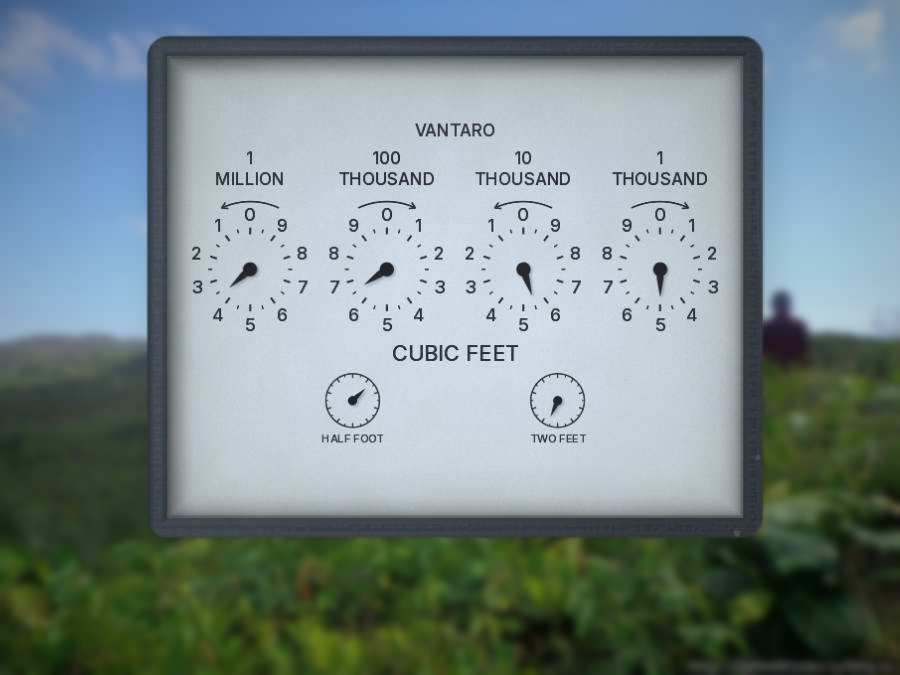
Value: 365500 ft³
